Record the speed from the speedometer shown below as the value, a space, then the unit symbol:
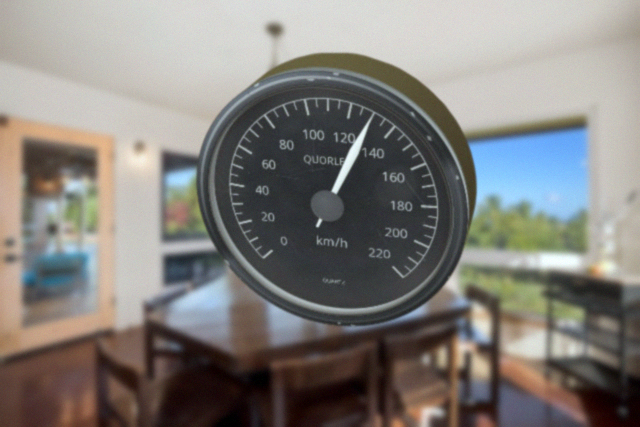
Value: 130 km/h
